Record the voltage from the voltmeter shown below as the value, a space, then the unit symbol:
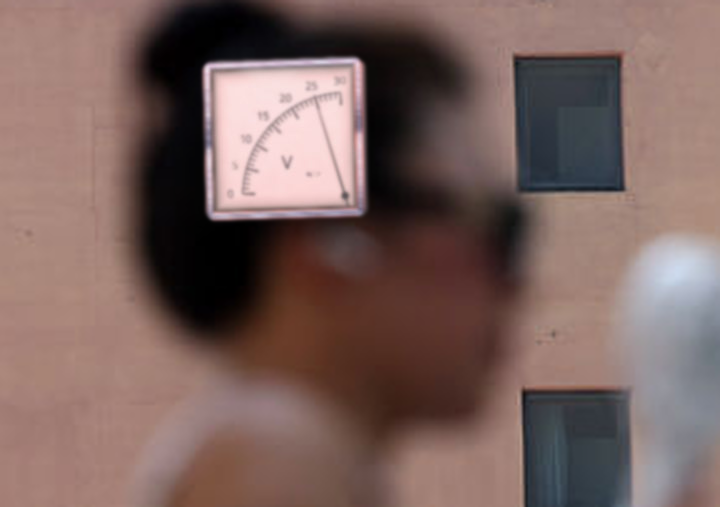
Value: 25 V
